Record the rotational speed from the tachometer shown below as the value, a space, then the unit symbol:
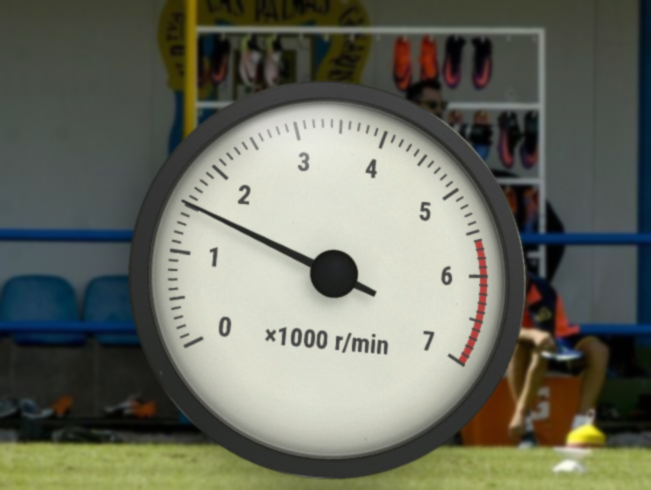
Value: 1500 rpm
